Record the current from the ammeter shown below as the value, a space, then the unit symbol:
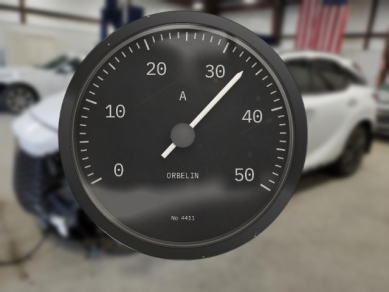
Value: 33.5 A
